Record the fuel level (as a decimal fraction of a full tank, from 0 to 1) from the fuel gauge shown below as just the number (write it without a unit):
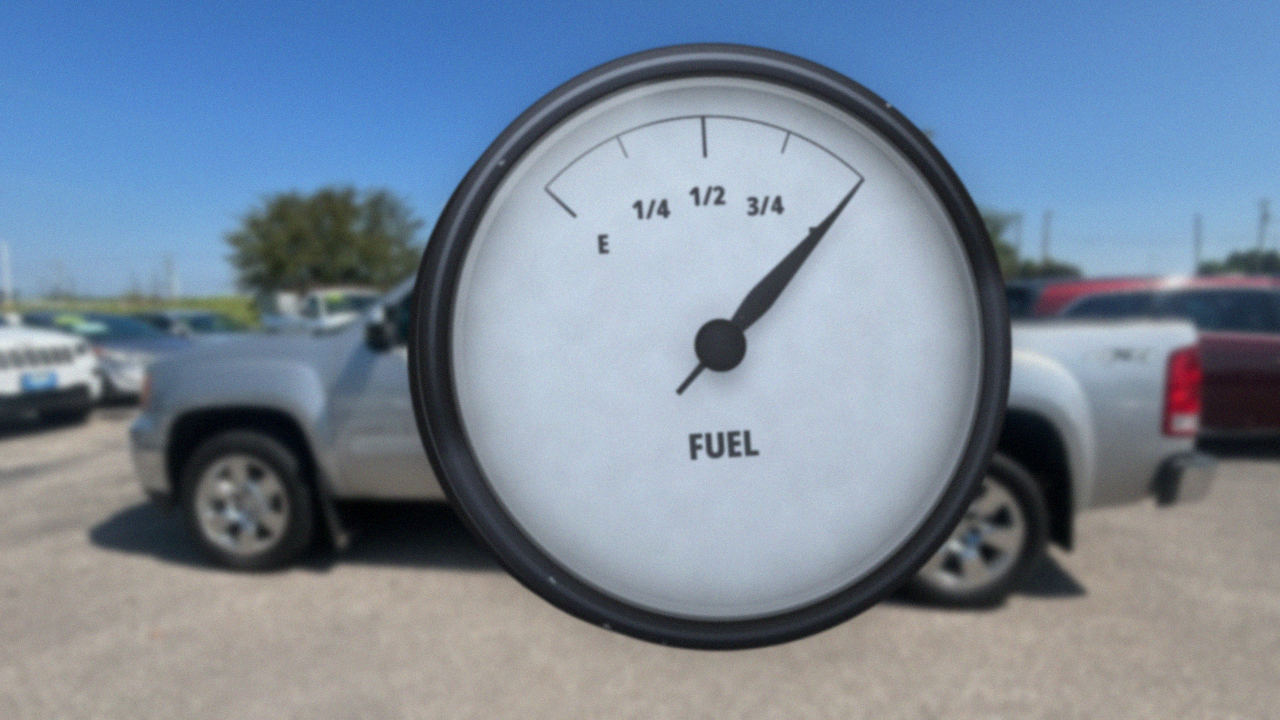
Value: 1
